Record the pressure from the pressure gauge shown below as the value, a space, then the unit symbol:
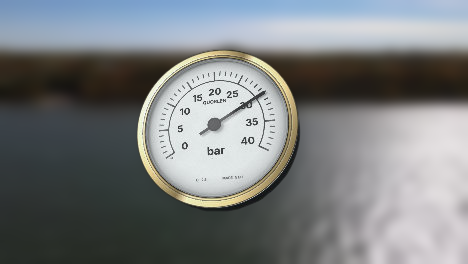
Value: 30 bar
